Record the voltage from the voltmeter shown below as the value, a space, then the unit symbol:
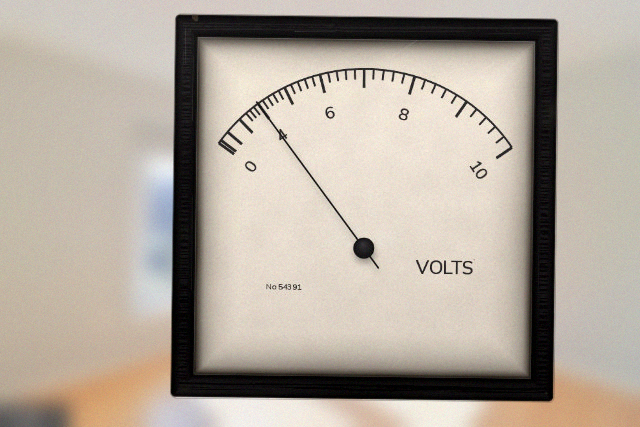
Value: 4 V
